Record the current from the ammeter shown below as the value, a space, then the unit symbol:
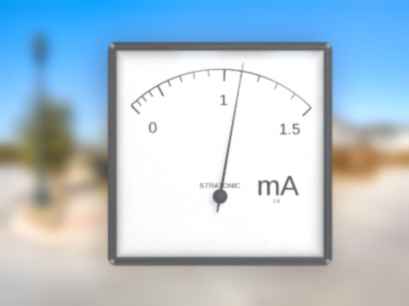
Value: 1.1 mA
